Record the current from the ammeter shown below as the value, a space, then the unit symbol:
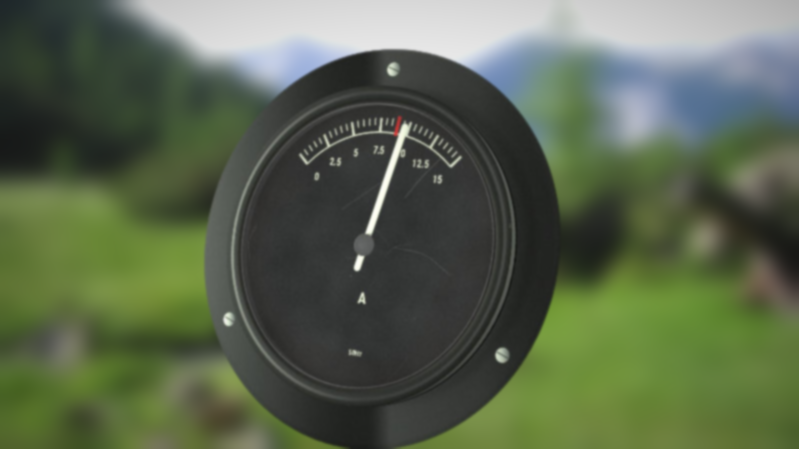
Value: 10 A
